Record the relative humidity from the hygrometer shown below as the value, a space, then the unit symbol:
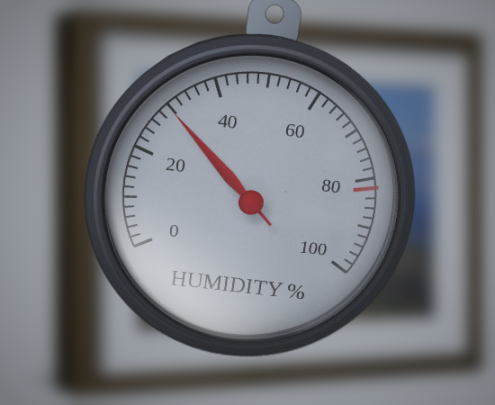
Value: 30 %
